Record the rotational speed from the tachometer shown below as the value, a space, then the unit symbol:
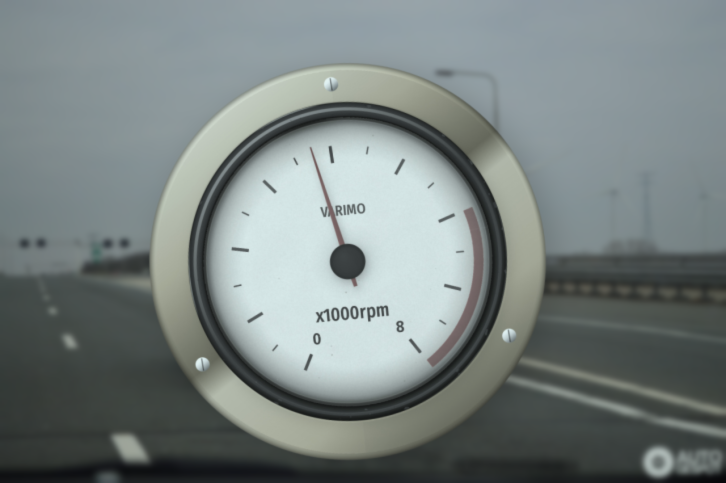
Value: 3750 rpm
